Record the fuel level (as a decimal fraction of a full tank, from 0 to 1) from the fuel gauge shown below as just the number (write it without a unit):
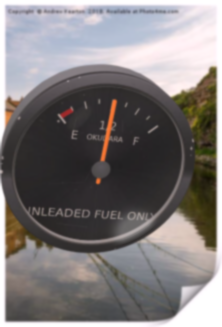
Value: 0.5
